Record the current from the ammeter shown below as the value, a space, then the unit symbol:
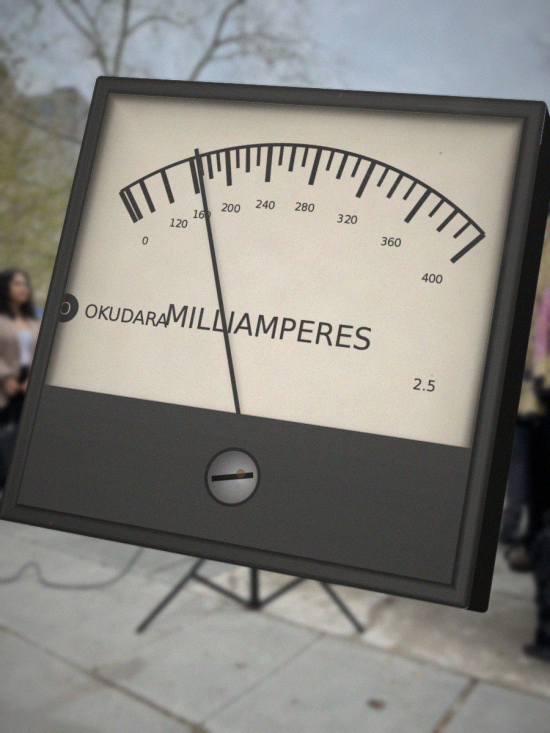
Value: 170 mA
